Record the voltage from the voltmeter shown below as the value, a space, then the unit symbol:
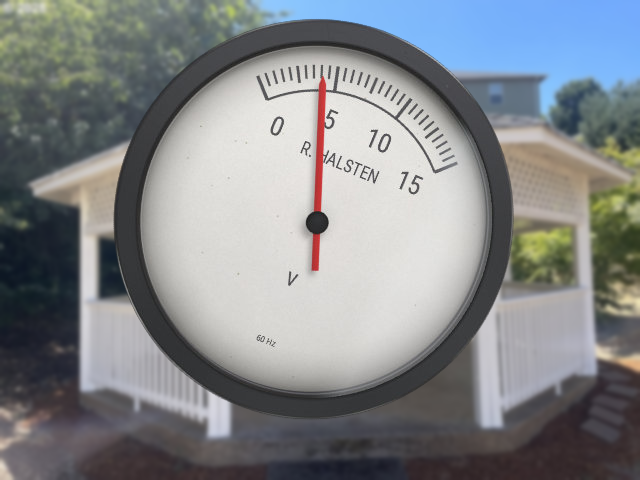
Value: 4 V
